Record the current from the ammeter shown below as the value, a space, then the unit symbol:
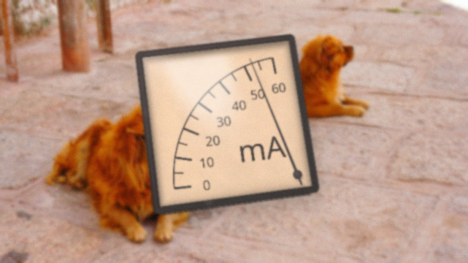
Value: 52.5 mA
